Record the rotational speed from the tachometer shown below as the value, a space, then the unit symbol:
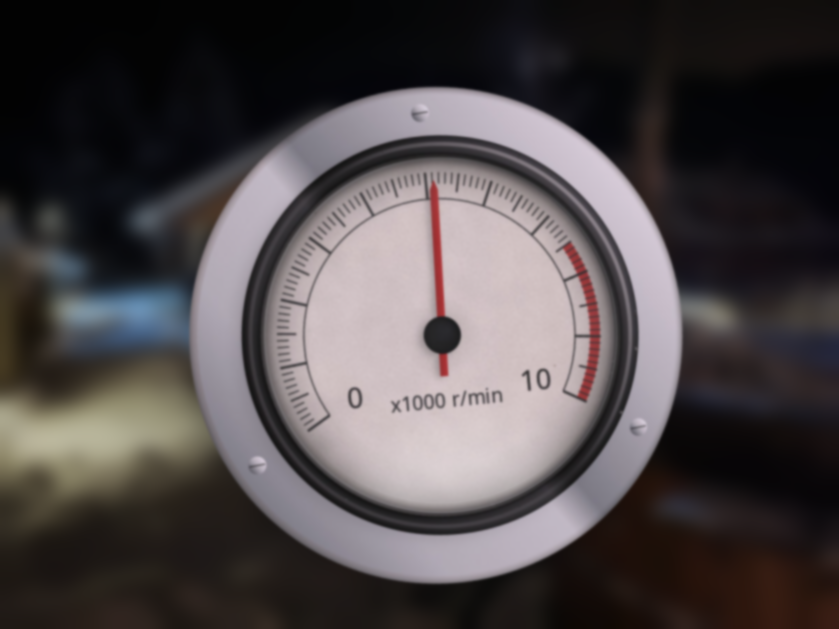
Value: 5100 rpm
